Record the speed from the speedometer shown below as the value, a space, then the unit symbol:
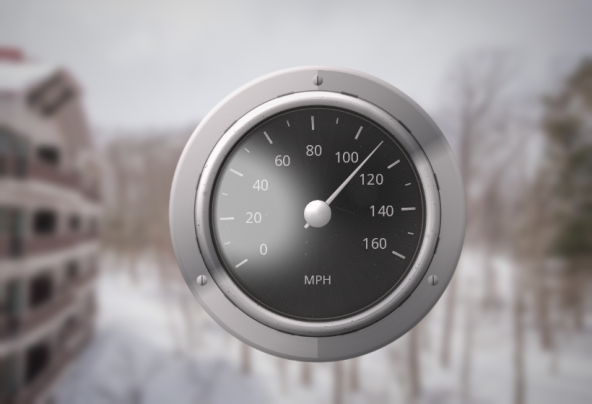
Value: 110 mph
